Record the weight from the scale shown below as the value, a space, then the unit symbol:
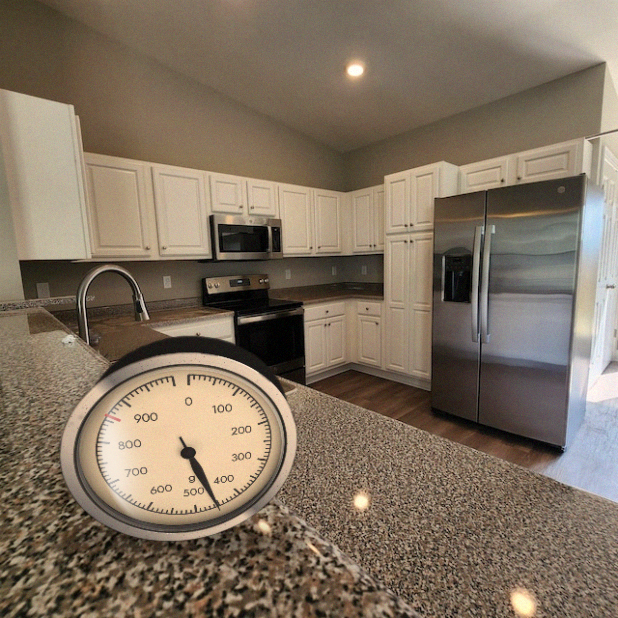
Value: 450 g
